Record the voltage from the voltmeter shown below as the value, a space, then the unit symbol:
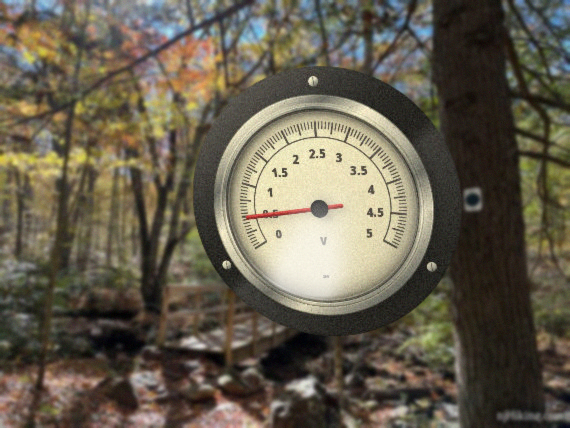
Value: 0.5 V
